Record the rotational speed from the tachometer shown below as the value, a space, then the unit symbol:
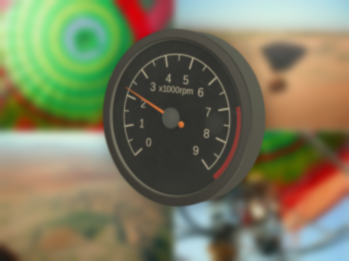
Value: 2250 rpm
